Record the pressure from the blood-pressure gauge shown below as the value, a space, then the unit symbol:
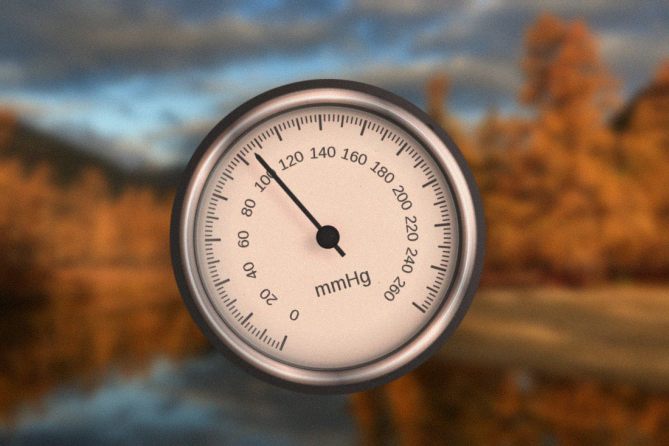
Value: 106 mmHg
